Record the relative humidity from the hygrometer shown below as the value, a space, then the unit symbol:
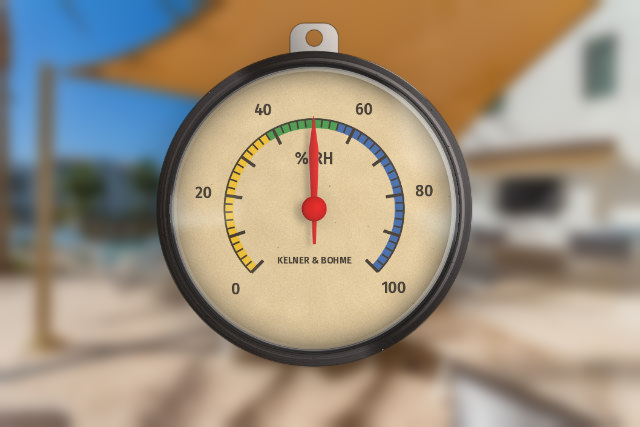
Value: 50 %
